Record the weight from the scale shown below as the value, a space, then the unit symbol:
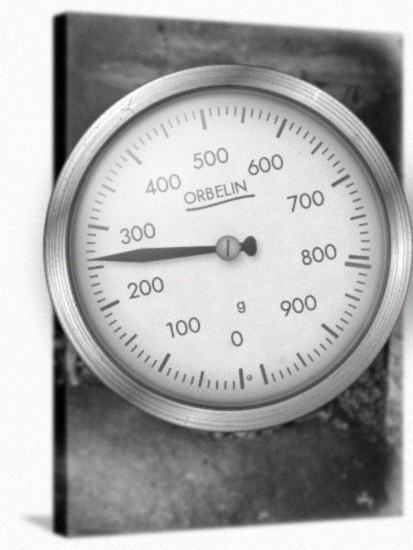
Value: 260 g
